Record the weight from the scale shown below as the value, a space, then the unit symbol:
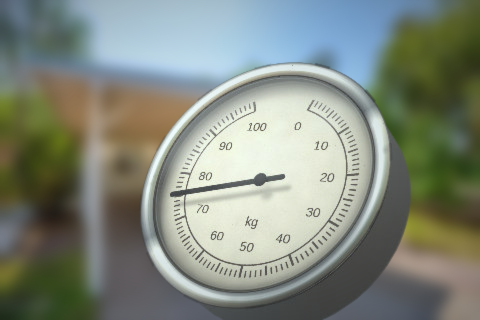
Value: 75 kg
